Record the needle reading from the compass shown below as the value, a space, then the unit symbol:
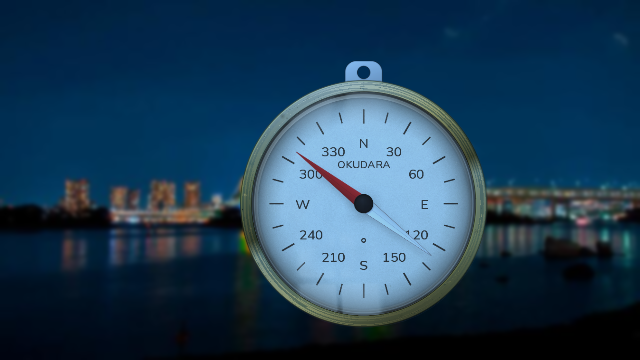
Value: 307.5 °
